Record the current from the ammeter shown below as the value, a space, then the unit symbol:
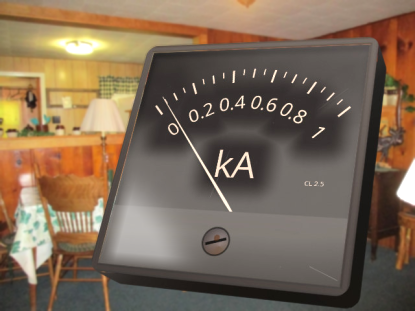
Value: 0.05 kA
